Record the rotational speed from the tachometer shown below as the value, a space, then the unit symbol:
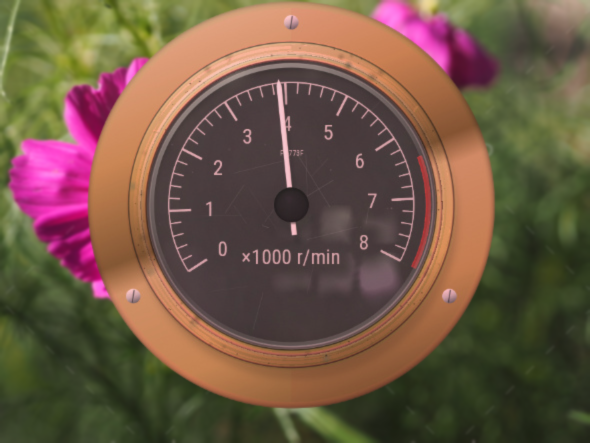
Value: 3900 rpm
